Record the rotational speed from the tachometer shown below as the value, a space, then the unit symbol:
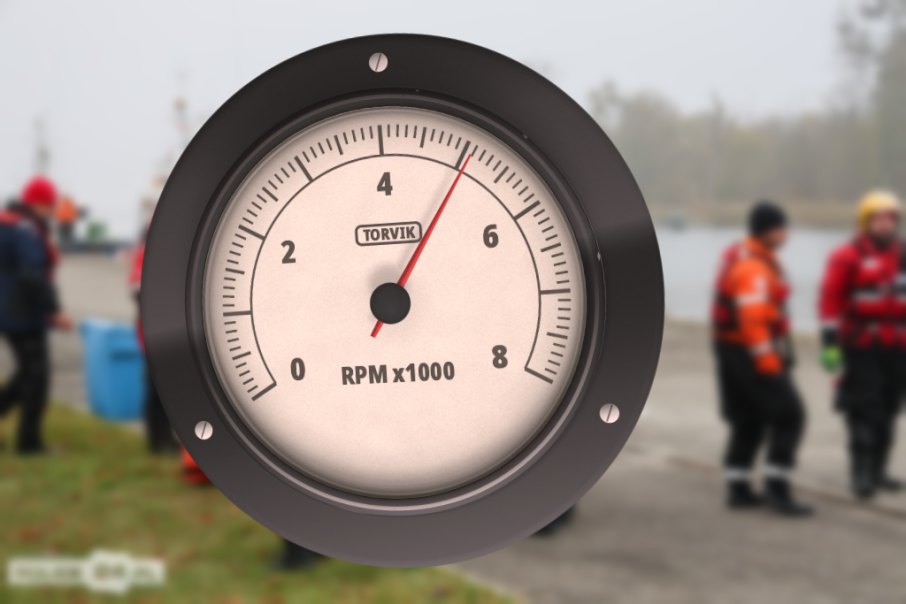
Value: 5100 rpm
